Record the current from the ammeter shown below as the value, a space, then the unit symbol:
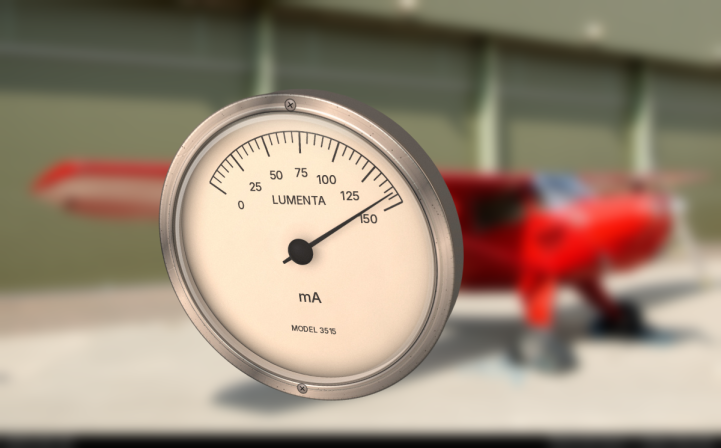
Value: 142.5 mA
